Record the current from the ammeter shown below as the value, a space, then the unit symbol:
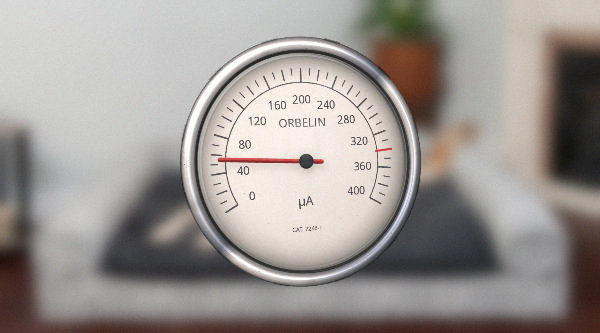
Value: 55 µA
